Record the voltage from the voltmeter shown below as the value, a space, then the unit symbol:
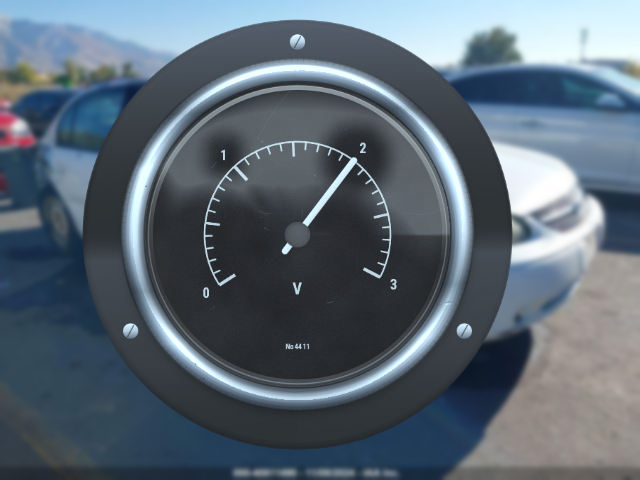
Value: 2 V
